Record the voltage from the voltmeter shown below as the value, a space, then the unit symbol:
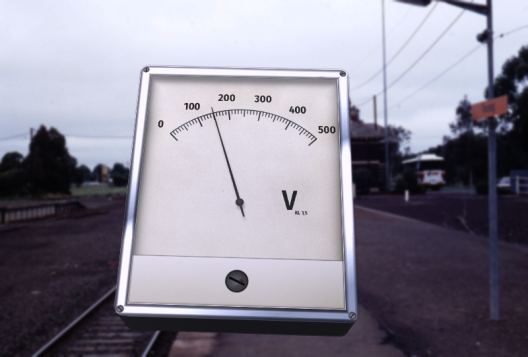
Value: 150 V
